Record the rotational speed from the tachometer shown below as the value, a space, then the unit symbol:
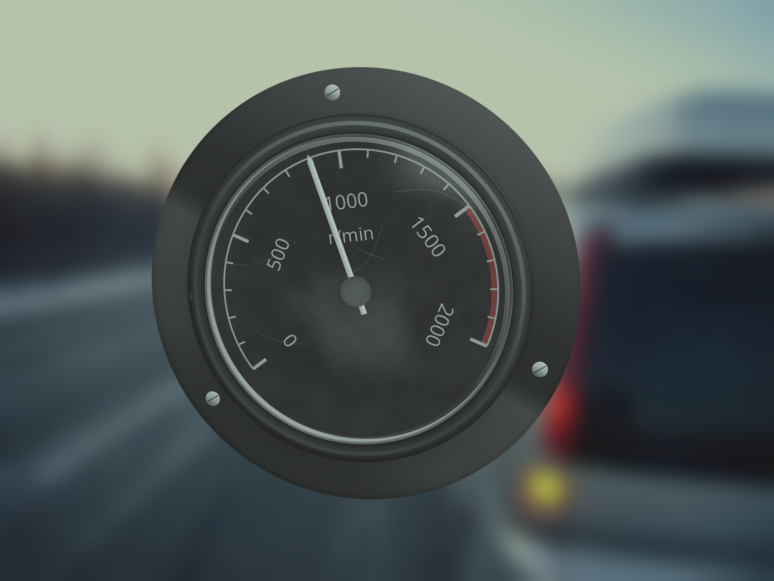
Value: 900 rpm
